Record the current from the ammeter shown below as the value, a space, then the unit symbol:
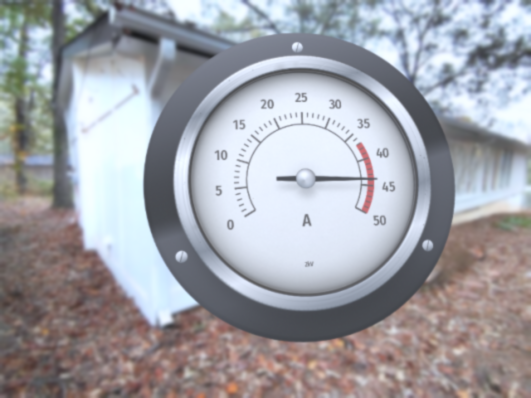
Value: 44 A
